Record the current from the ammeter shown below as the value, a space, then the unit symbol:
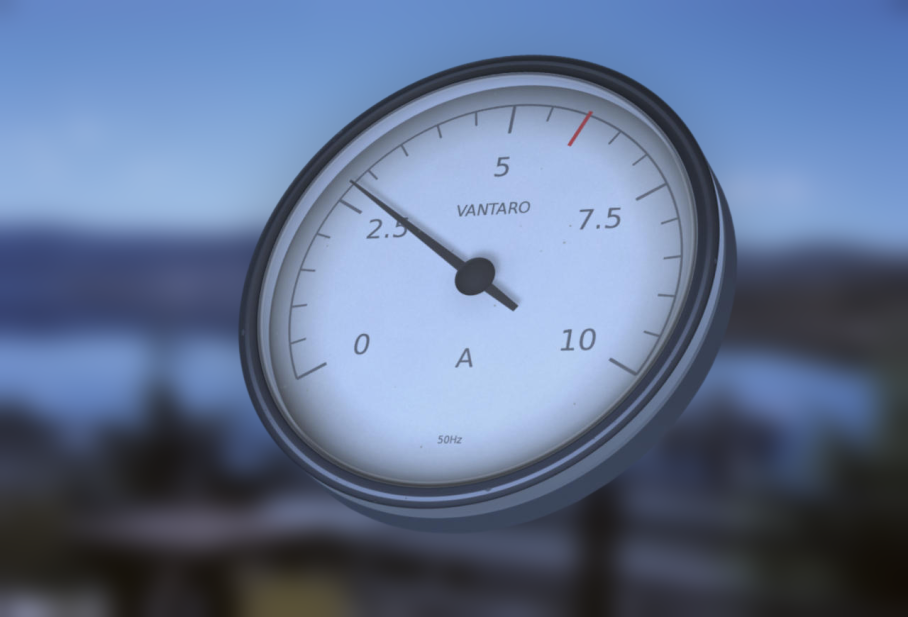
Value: 2.75 A
